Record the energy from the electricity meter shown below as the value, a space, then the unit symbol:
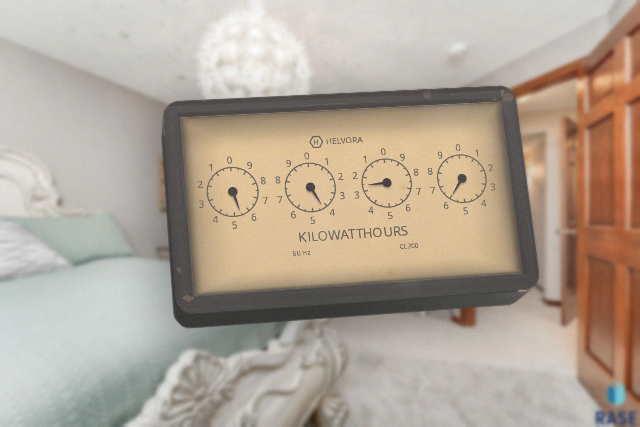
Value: 5426 kWh
